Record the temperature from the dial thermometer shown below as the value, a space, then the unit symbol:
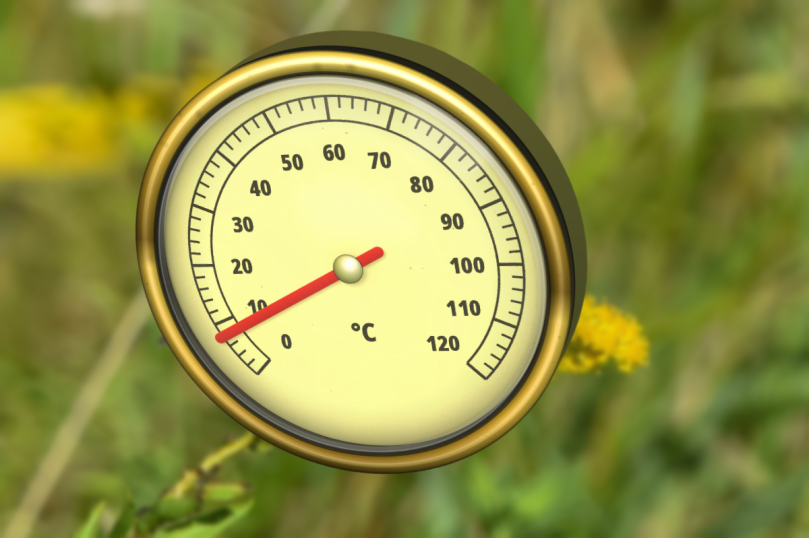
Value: 8 °C
